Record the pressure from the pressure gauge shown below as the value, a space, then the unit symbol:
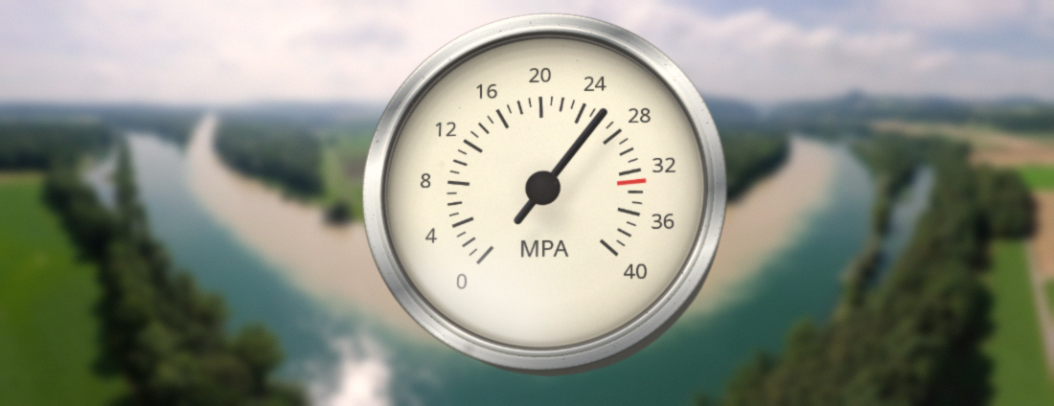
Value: 26 MPa
